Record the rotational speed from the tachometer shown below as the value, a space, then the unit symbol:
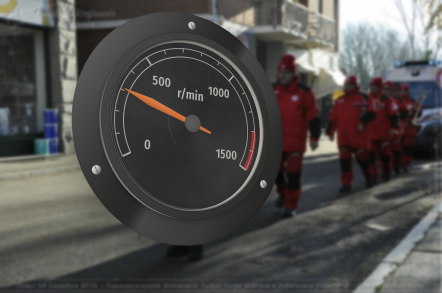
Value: 300 rpm
